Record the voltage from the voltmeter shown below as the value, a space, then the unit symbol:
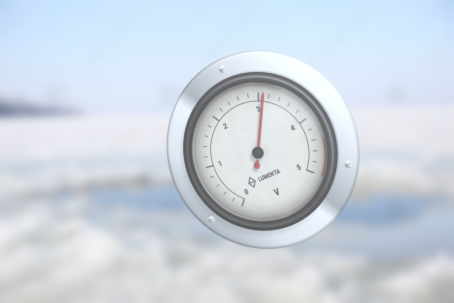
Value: 3.1 V
